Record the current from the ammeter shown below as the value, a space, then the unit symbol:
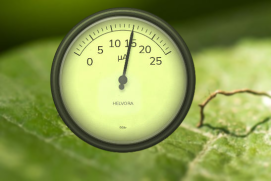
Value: 15 µA
